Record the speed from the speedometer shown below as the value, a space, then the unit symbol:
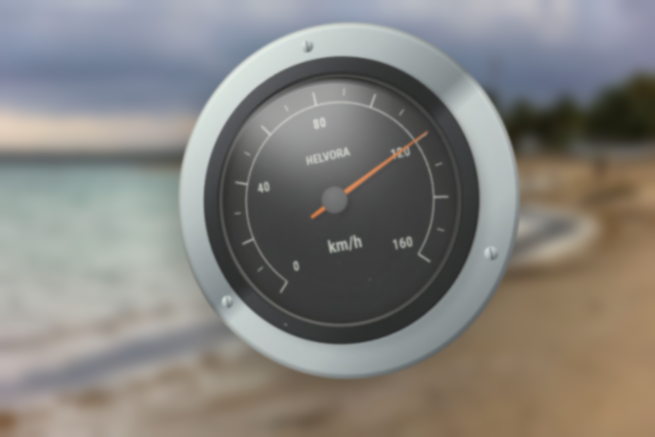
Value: 120 km/h
